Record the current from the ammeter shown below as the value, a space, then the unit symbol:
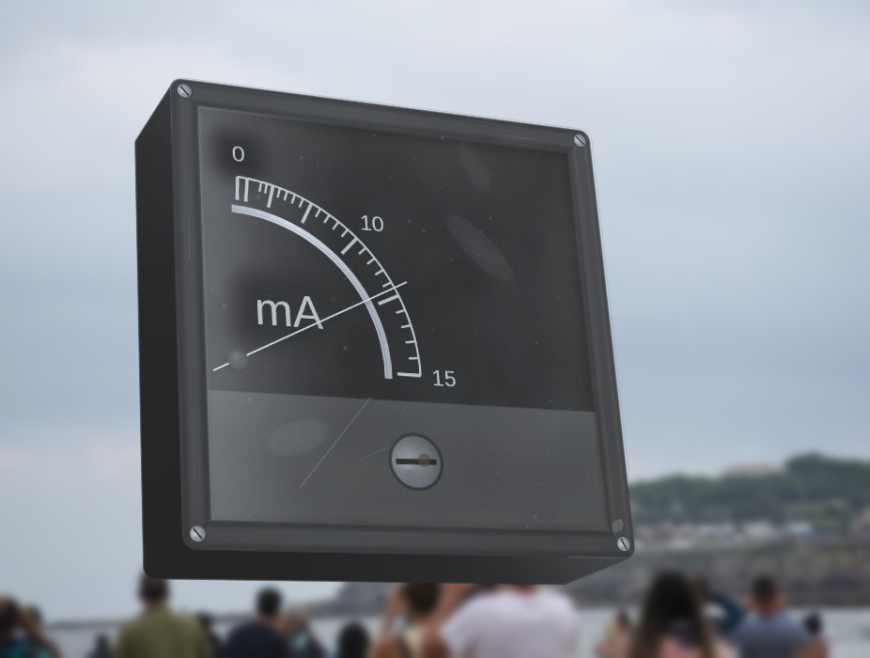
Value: 12.25 mA
